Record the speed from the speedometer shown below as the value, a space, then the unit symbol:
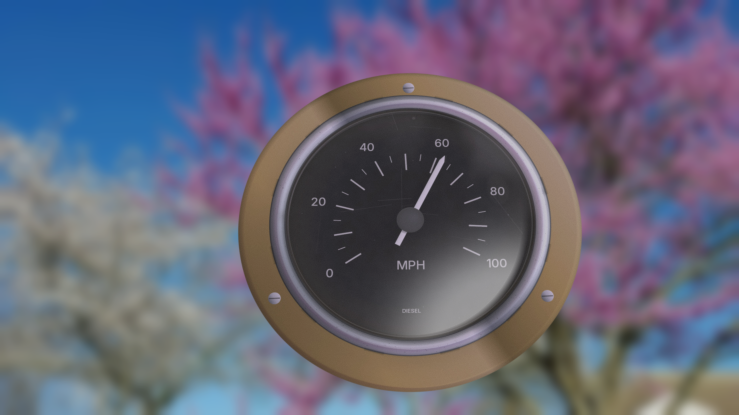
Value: 62.5 mph
